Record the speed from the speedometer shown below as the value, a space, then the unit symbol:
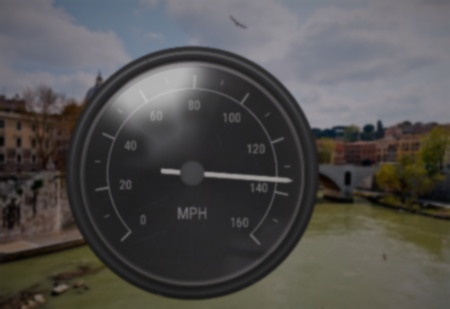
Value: 135 mph
